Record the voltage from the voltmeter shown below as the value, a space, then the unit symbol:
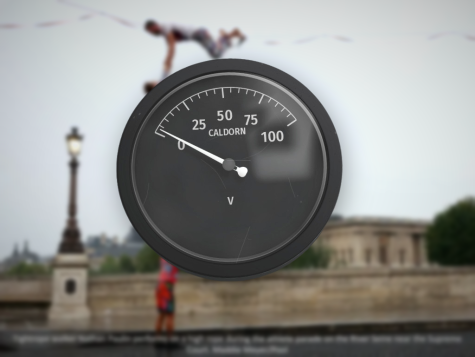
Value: 2.5 V
